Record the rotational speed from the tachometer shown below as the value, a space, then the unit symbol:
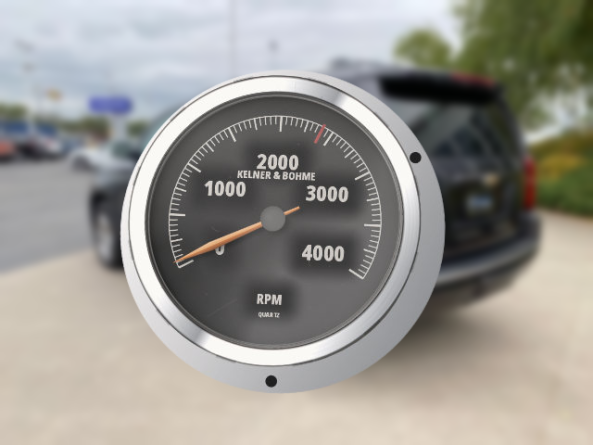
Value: 50 rpm
